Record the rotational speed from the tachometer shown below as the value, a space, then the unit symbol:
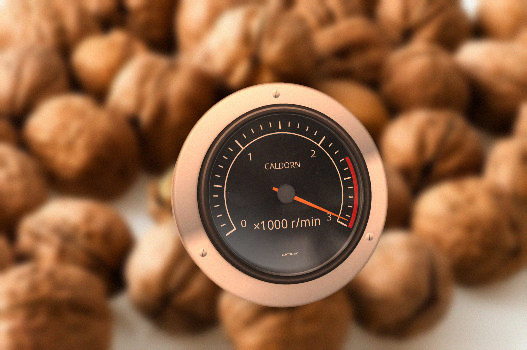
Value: 2950 rpm
